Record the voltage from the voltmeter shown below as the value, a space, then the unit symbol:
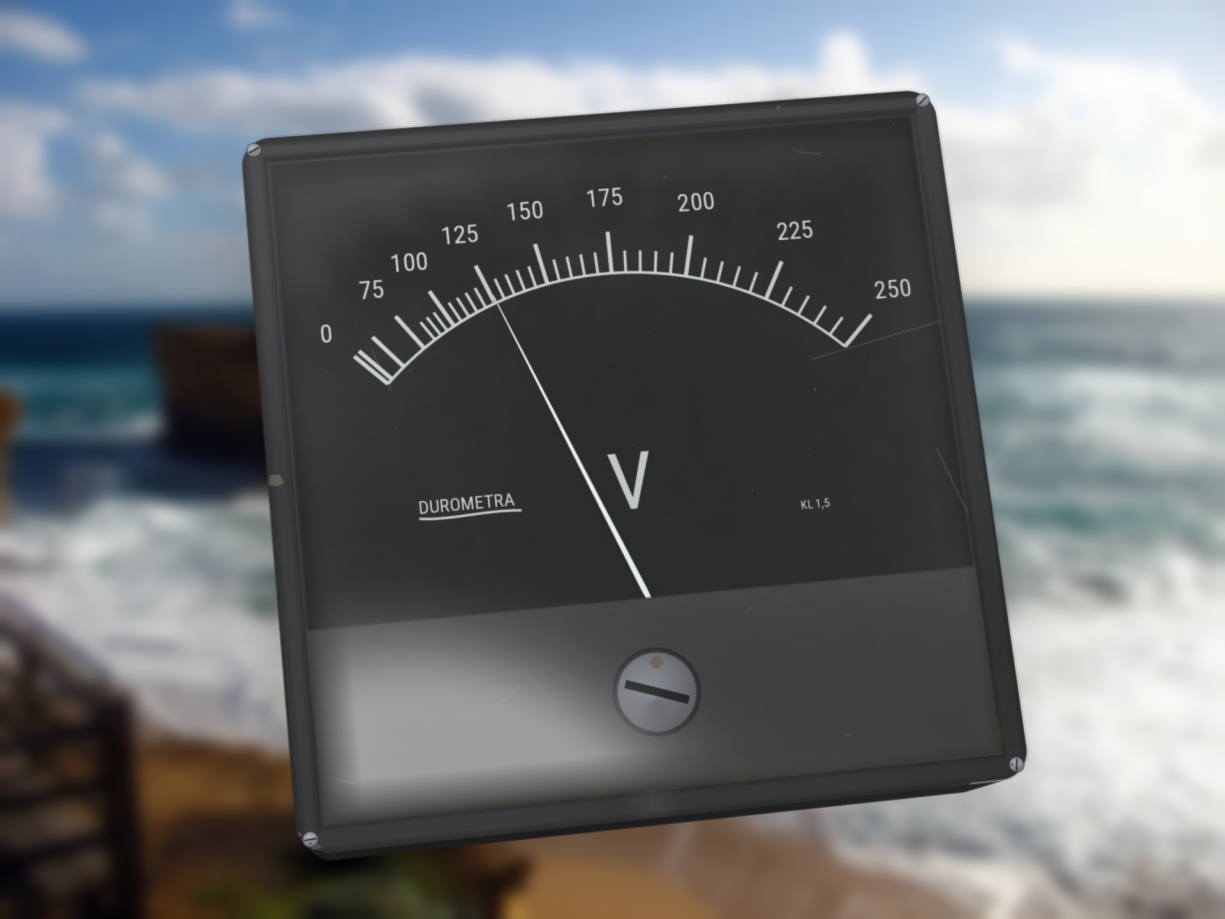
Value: 125 V
